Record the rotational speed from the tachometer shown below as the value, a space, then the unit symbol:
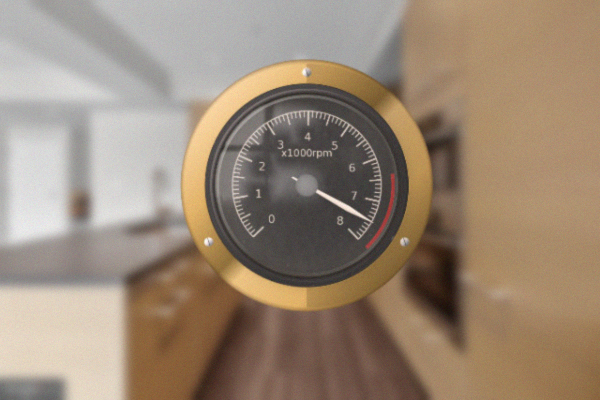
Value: 7500 rpm
